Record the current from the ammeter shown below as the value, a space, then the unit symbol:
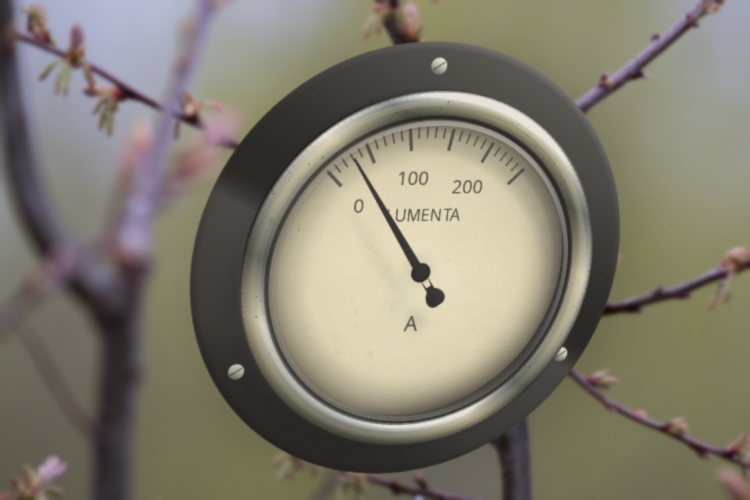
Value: 30 A
